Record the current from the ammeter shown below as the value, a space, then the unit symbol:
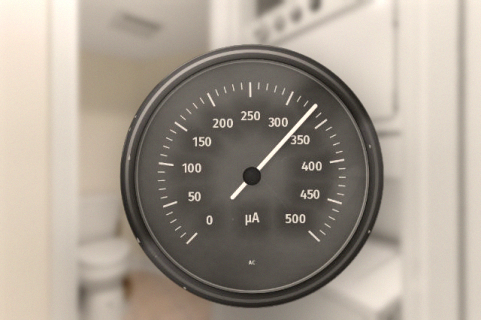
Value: 330 µA
